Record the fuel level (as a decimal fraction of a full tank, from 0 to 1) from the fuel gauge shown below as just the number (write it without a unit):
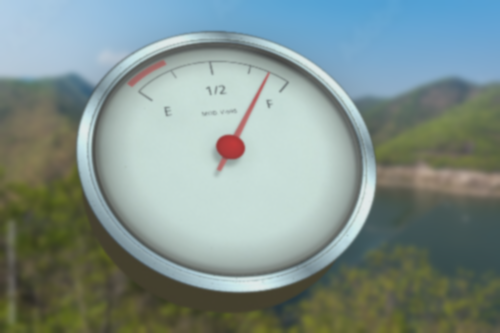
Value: 0.875
